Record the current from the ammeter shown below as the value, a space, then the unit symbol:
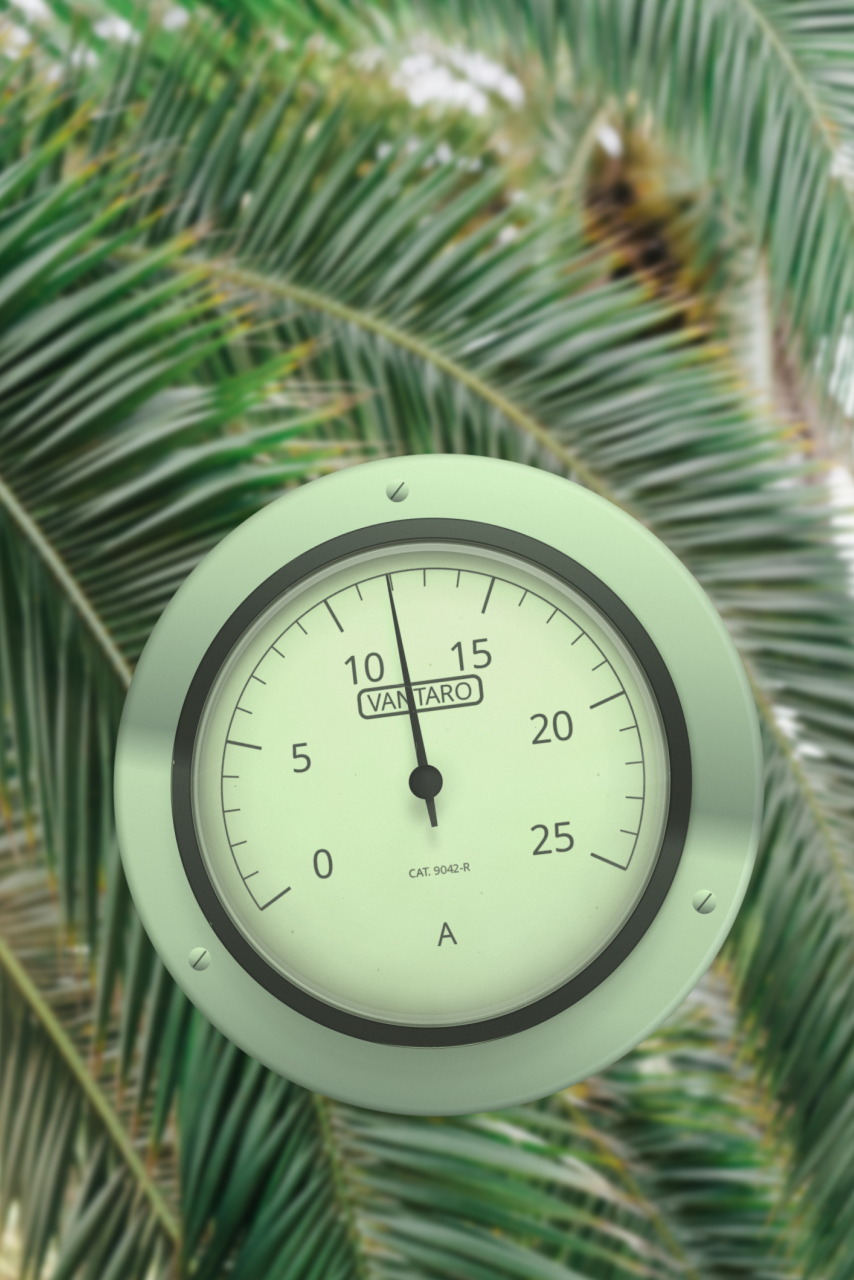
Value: 12 A
